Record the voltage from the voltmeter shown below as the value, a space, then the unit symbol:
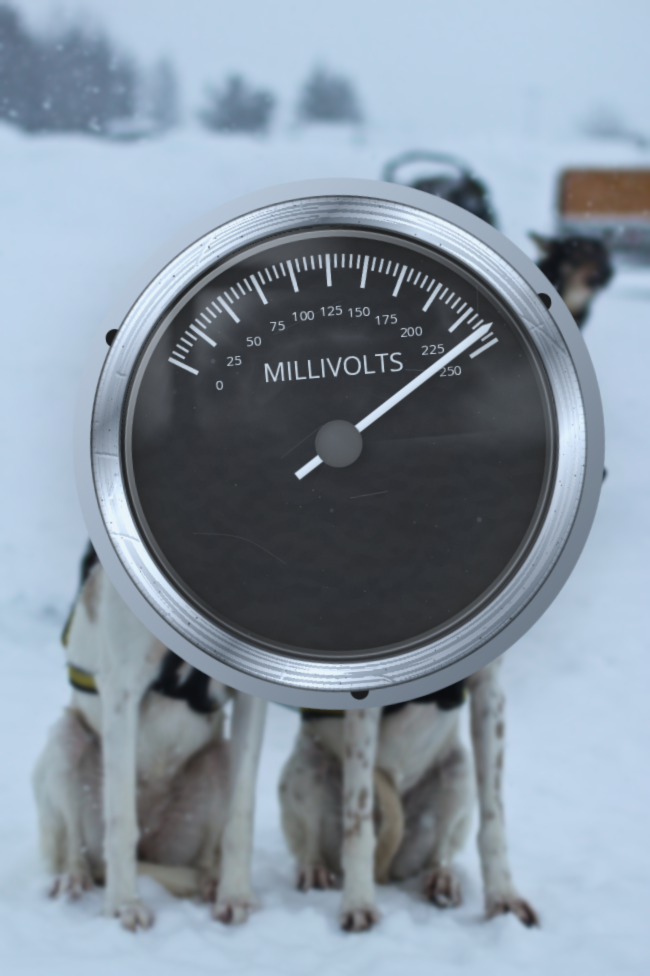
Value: 240 mV
